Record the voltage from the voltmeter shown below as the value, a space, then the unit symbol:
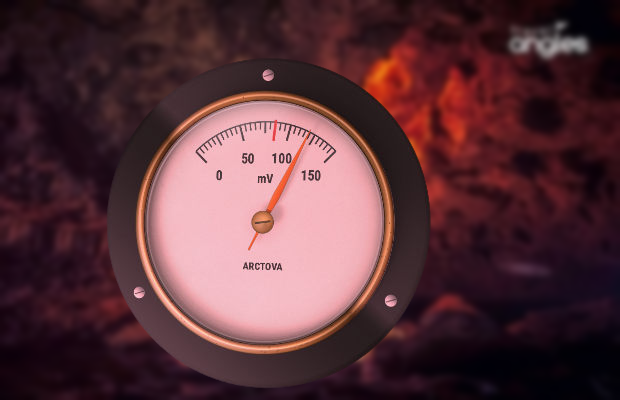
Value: 120 mV
